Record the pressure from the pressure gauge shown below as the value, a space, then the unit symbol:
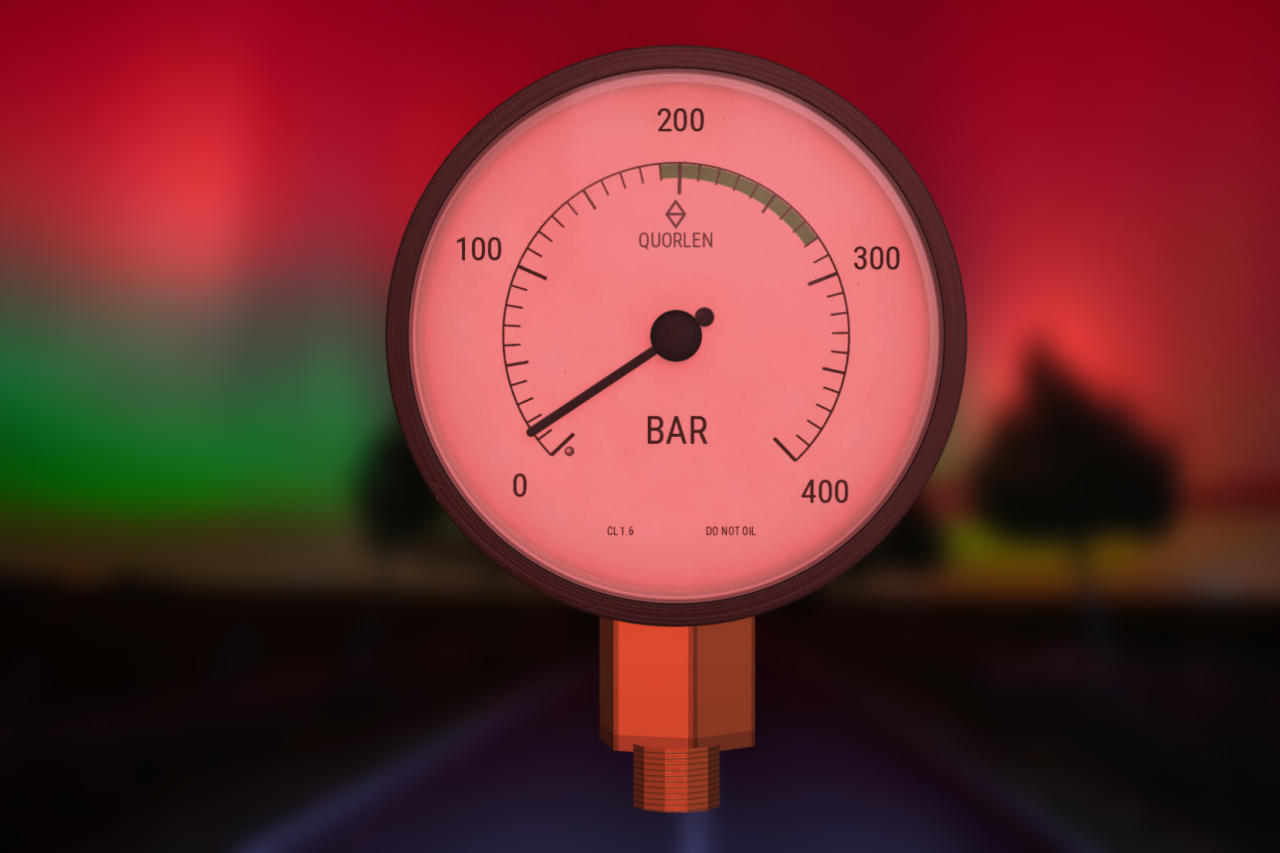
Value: 15 bar
